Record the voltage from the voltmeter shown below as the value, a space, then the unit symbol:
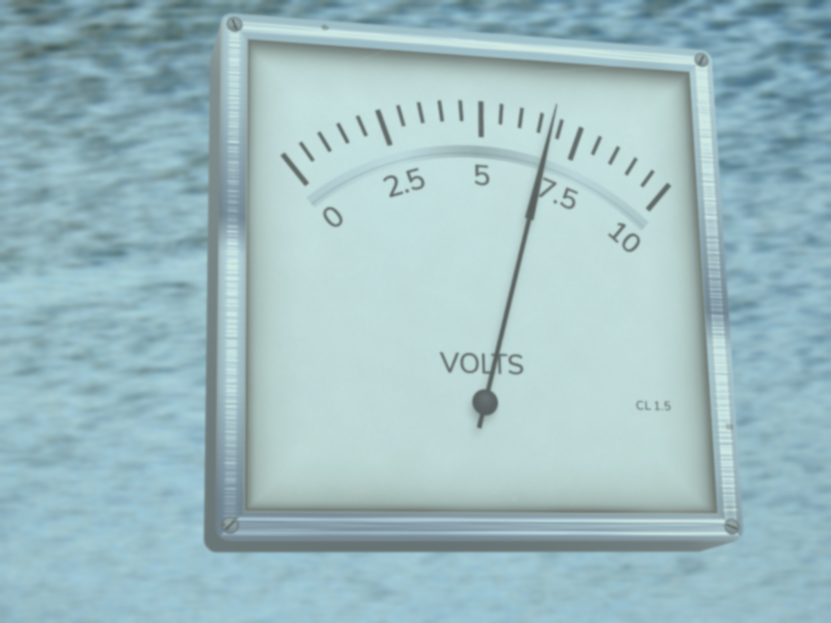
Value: 6.75 V
